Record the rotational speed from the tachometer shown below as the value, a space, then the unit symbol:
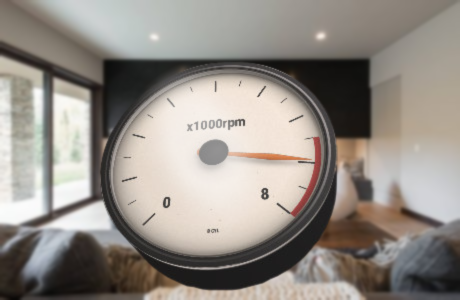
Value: 7000 rpm
